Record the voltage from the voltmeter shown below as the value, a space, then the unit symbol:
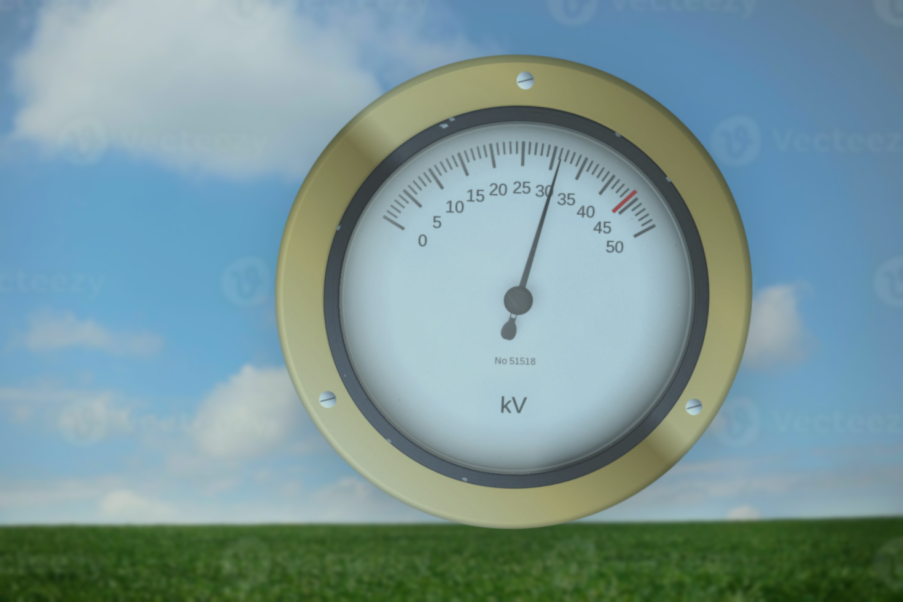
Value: 31 kV
